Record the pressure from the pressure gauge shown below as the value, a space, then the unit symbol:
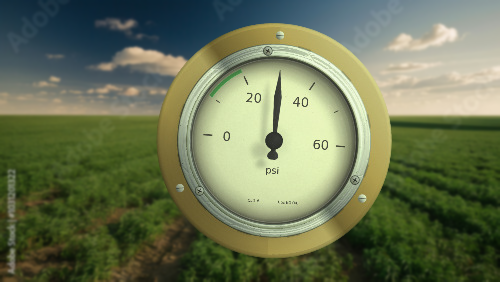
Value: 30 psi
